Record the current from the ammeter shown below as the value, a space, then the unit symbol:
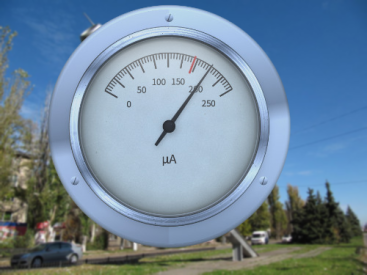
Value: 200 µA
